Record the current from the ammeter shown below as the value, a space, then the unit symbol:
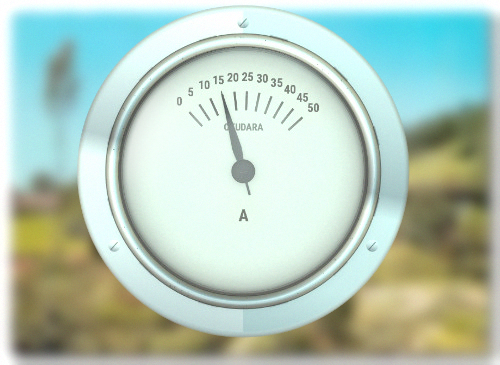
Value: 15 A
